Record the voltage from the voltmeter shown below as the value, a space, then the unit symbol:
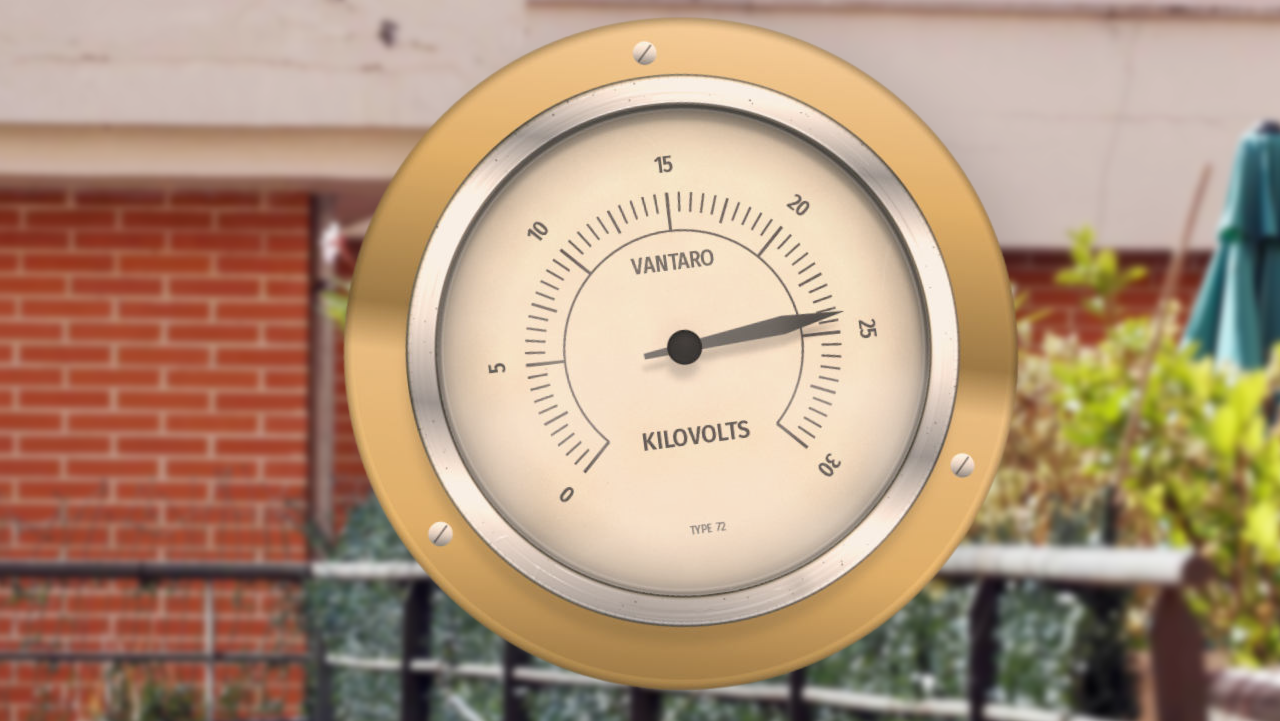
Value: 24.25 kV
